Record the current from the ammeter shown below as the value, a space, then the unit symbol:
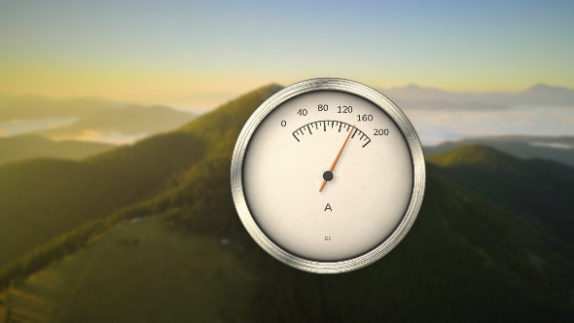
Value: 150 A
